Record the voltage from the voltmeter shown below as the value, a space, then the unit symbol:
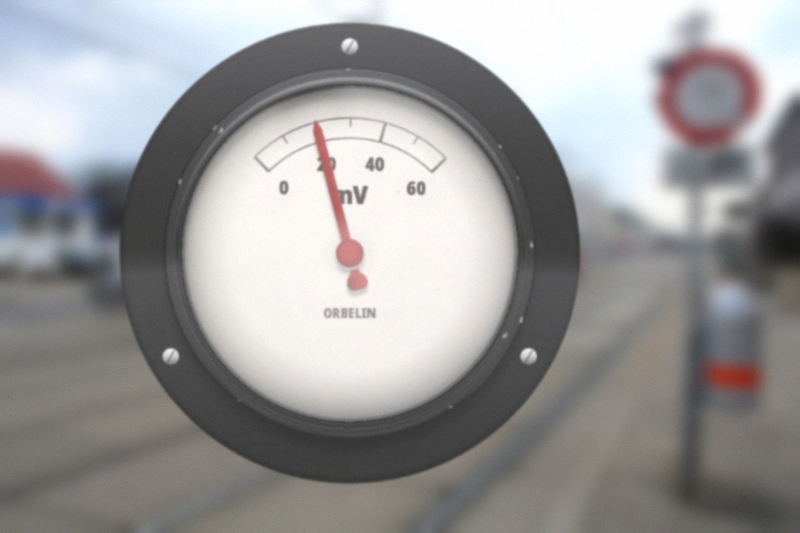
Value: 20 mV
